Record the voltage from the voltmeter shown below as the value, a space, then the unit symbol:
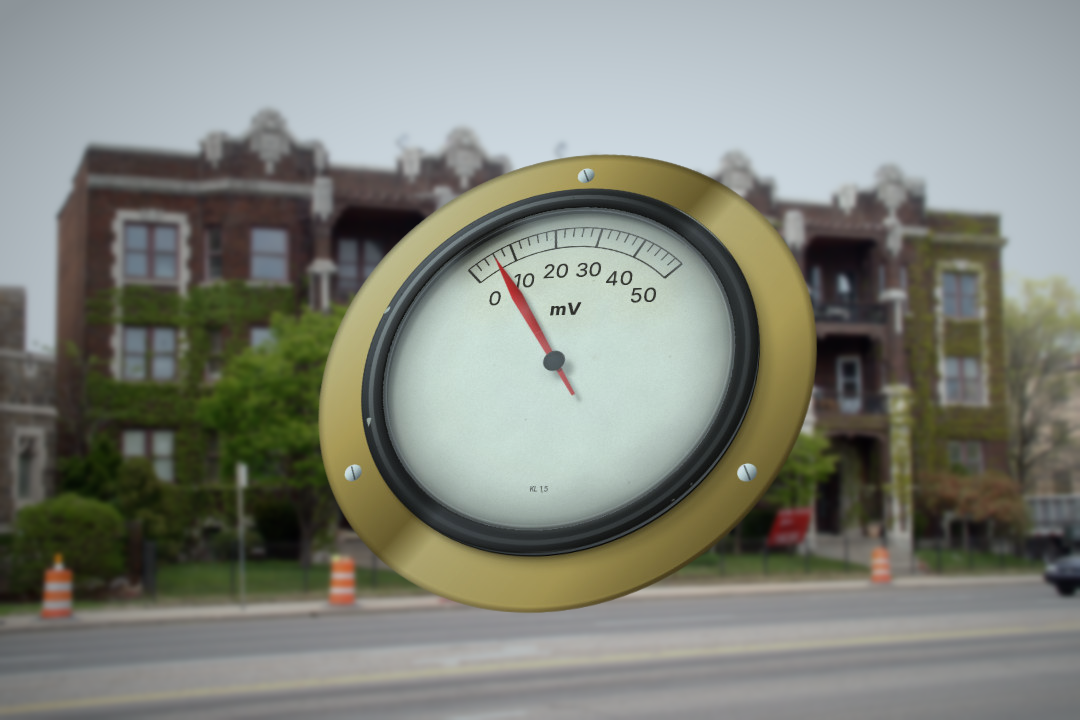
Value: 6 mV
